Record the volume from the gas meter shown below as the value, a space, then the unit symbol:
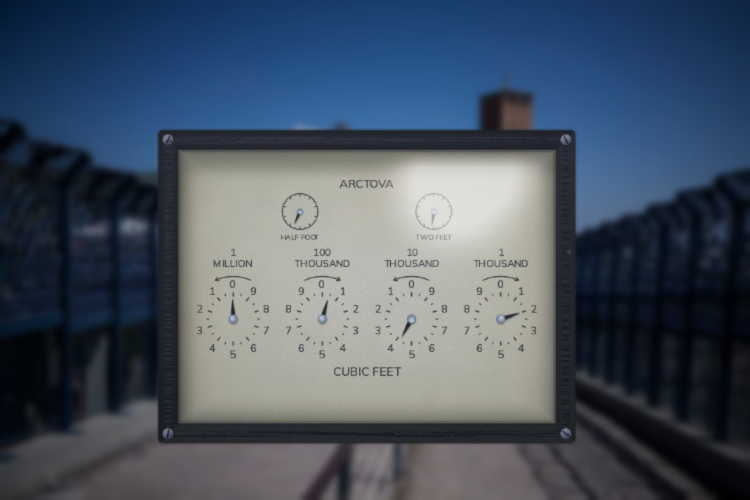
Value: 4200 ft³
